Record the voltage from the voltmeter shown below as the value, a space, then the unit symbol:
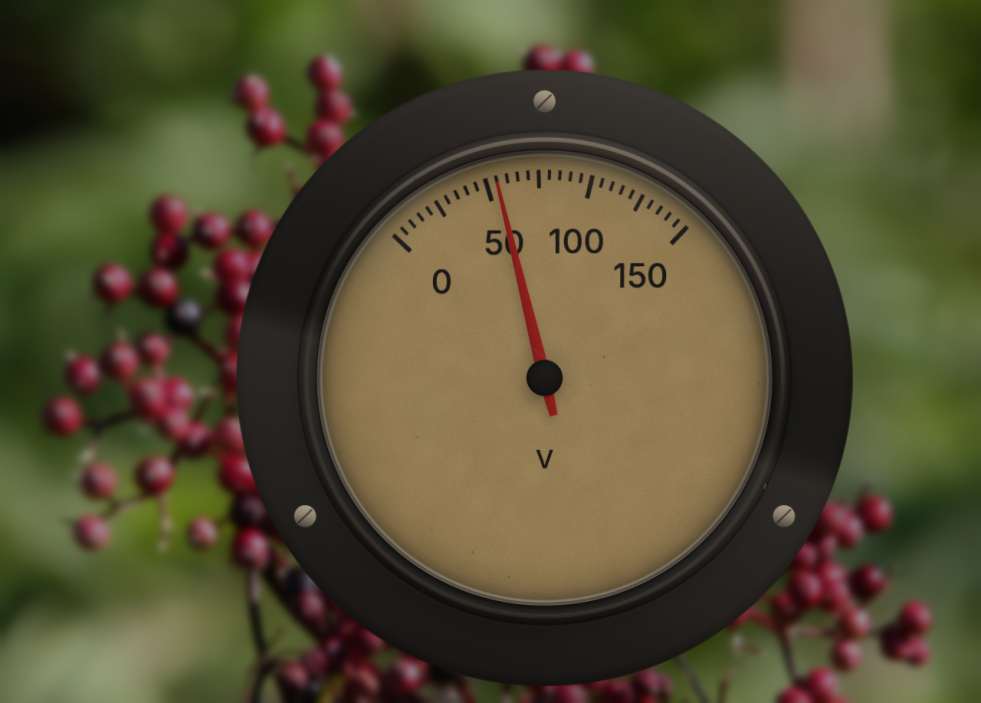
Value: 55 V
